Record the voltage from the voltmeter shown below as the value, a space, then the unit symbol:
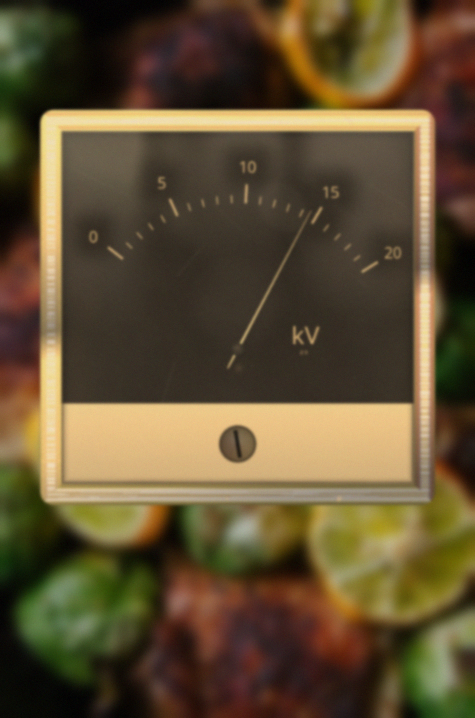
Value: 14.5 kV
